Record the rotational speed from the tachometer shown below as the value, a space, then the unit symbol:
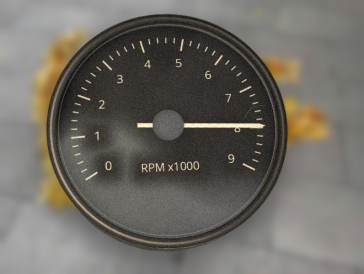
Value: 8000 rpm
